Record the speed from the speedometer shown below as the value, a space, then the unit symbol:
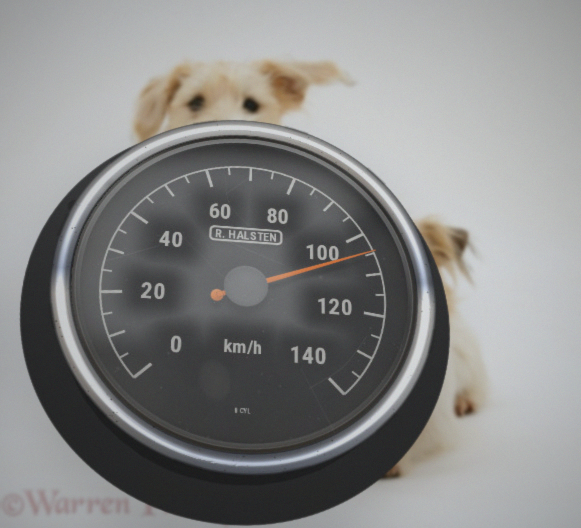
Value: 105 km/h
